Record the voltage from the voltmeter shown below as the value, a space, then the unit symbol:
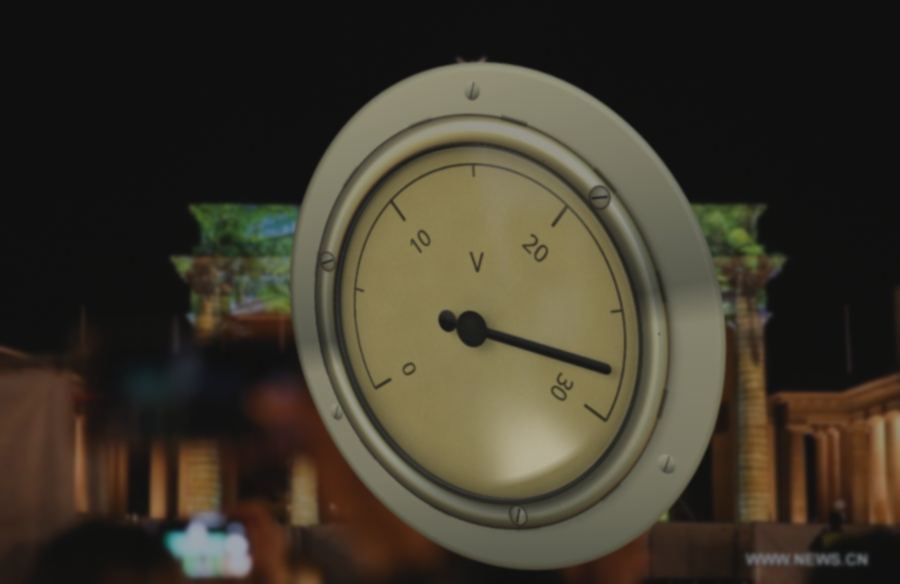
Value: 27.5 V
